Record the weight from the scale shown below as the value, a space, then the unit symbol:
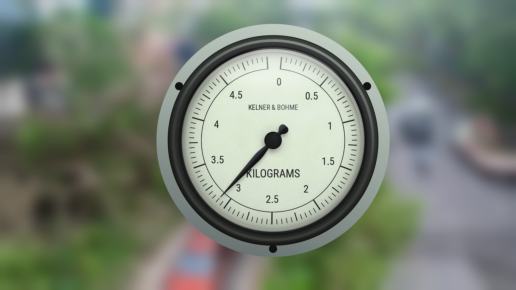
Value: 3.1 kg
